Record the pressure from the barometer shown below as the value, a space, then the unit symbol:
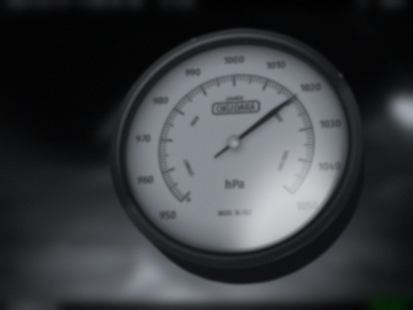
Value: 1020 hPa
